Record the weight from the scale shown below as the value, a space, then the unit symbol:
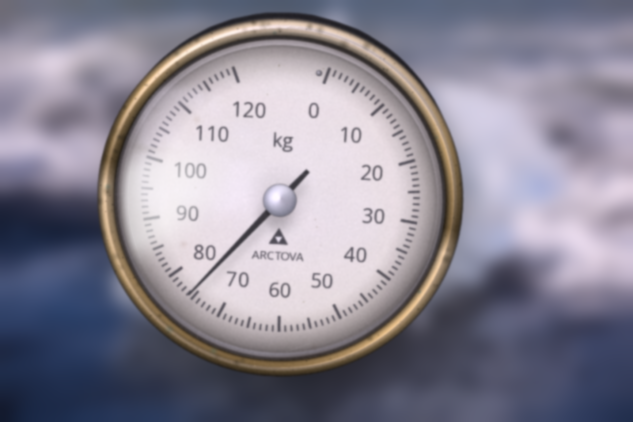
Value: 76 kg
